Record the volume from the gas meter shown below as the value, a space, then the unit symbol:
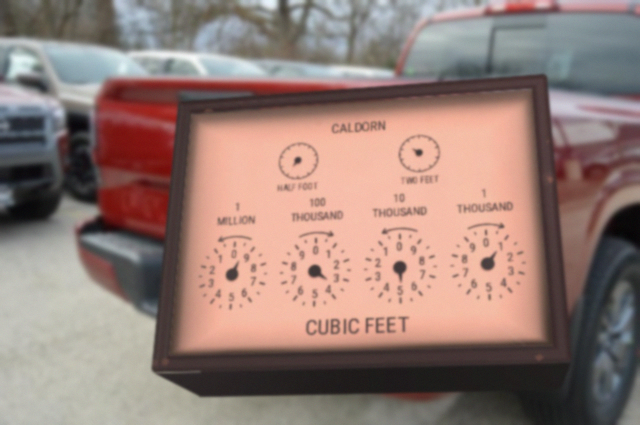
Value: 935100 ft³
